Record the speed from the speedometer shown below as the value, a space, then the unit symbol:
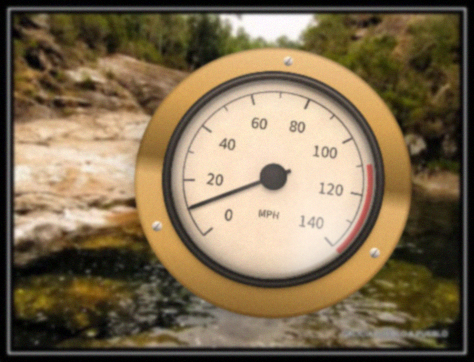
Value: 10 mph
